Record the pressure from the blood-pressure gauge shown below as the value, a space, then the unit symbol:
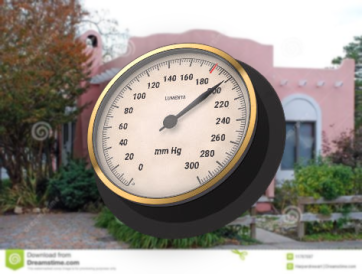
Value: 200 mmHg
